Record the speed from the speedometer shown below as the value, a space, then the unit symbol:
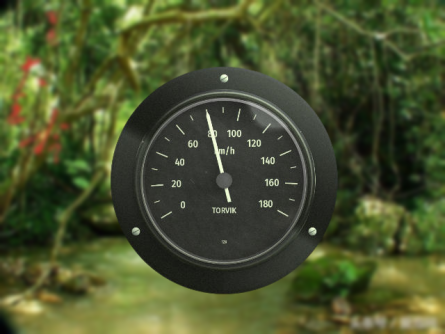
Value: 80 km/h
